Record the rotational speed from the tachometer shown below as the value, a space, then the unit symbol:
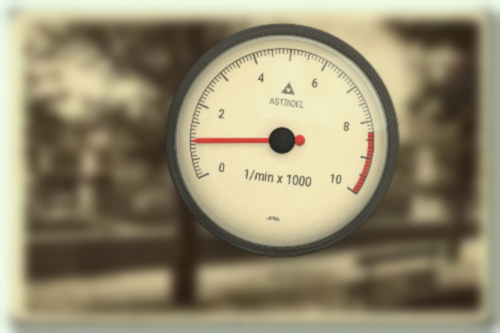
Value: 1000 rpm
